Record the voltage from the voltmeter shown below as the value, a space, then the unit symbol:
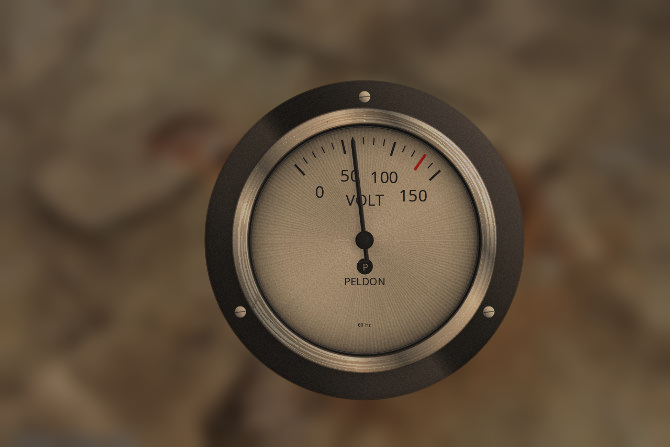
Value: 60 V
